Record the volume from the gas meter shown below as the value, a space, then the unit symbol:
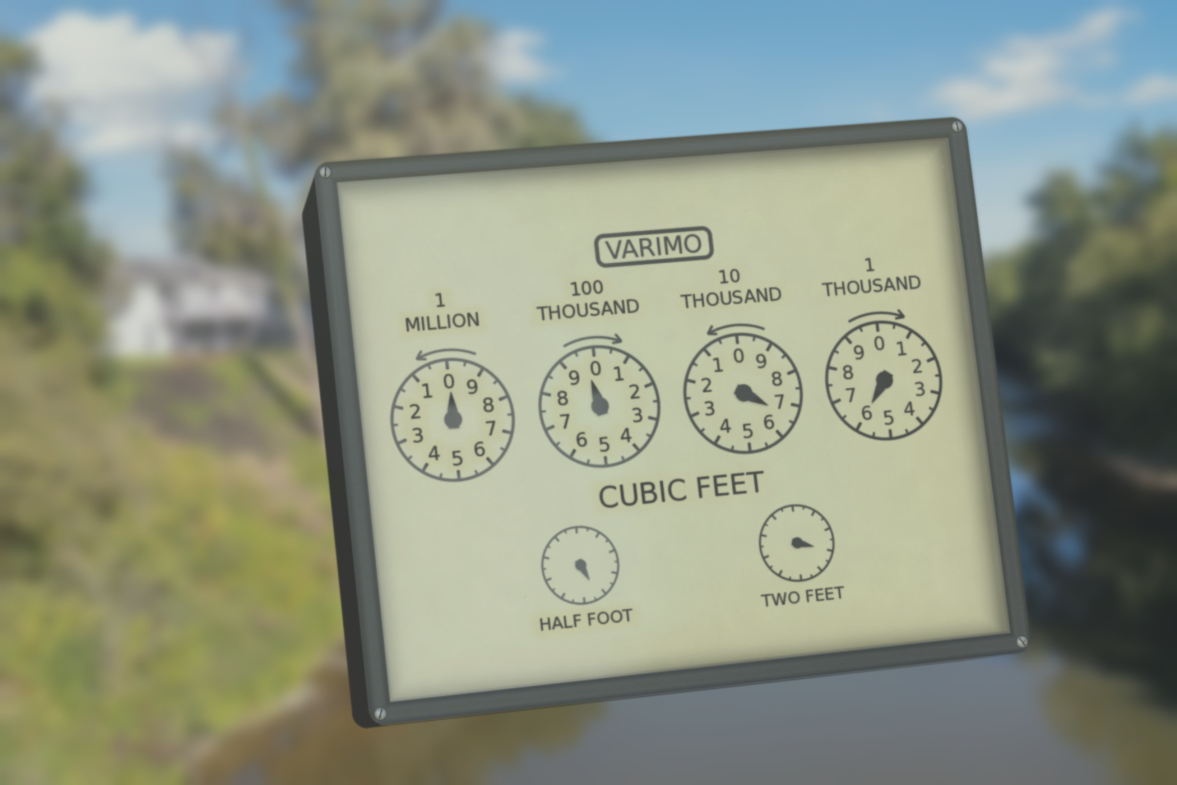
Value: 996600 ft³
